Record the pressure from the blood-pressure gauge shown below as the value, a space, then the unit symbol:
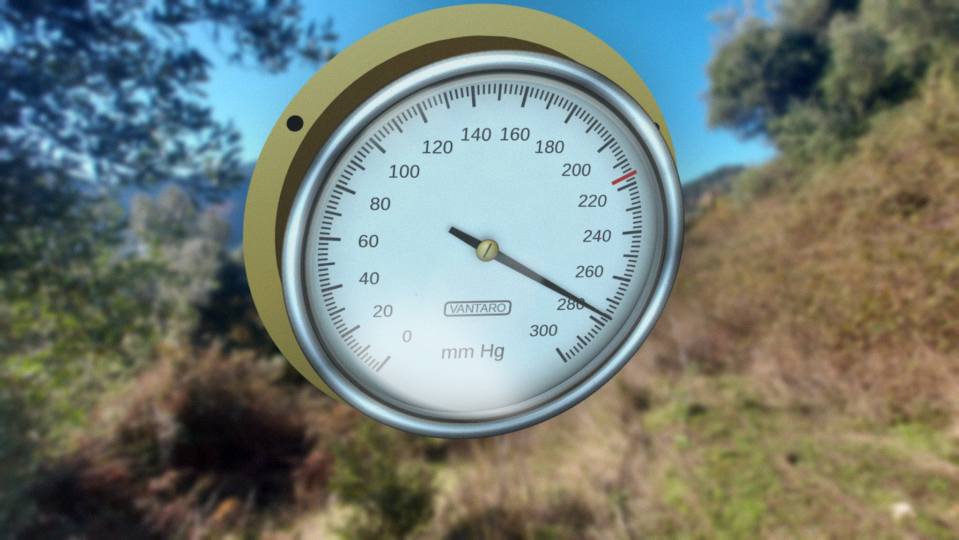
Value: 276 mmHg
